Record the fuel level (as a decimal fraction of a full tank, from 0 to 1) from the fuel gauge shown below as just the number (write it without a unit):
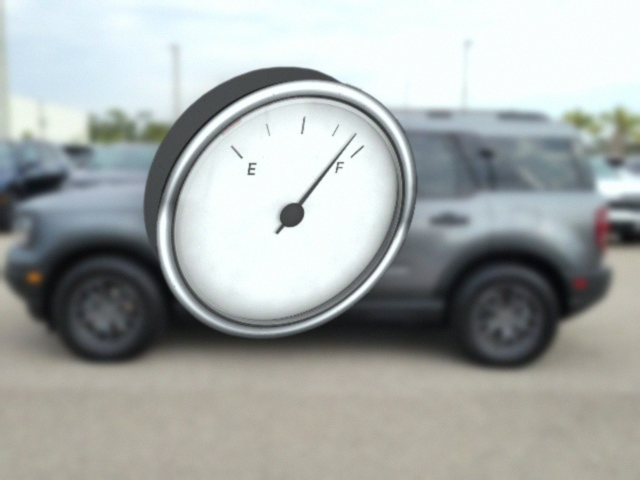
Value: 0.875
